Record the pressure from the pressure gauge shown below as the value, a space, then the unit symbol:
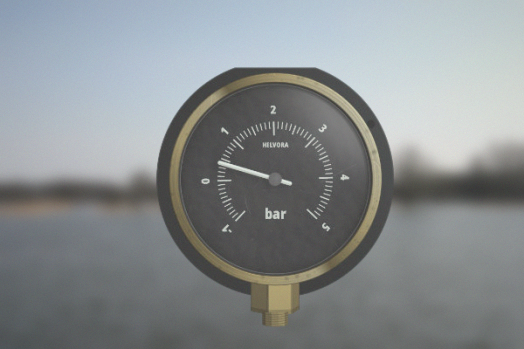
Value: 0.4 bar
